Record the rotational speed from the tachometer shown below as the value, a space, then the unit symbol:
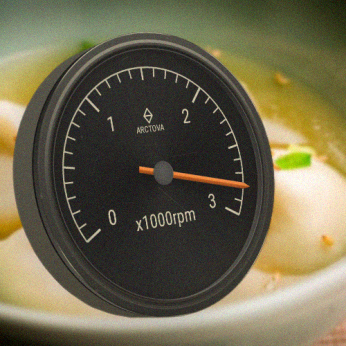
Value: 2800 rpm
